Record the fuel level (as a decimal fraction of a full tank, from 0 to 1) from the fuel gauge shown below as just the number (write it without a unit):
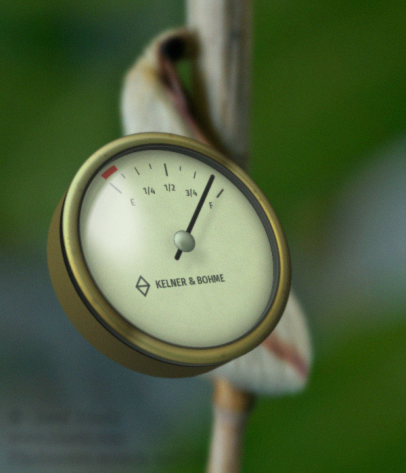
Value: 0.875
